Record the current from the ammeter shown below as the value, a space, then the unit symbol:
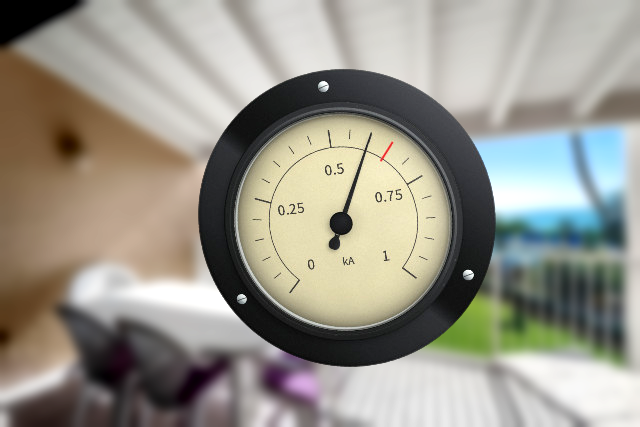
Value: 0.6 kA
